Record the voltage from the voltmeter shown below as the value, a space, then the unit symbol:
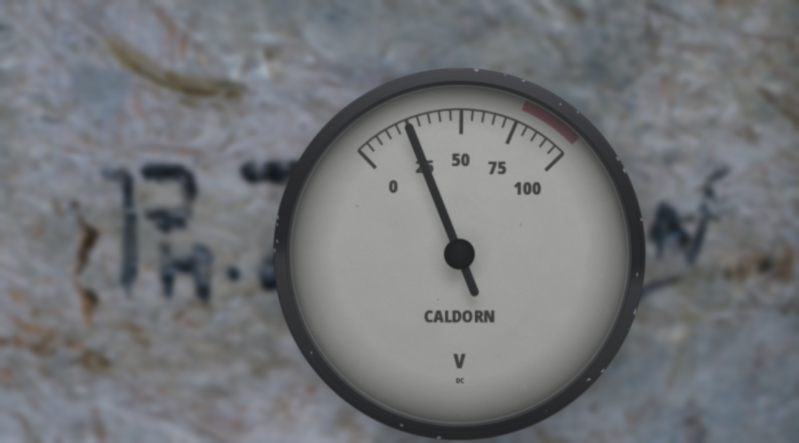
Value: 25 V
